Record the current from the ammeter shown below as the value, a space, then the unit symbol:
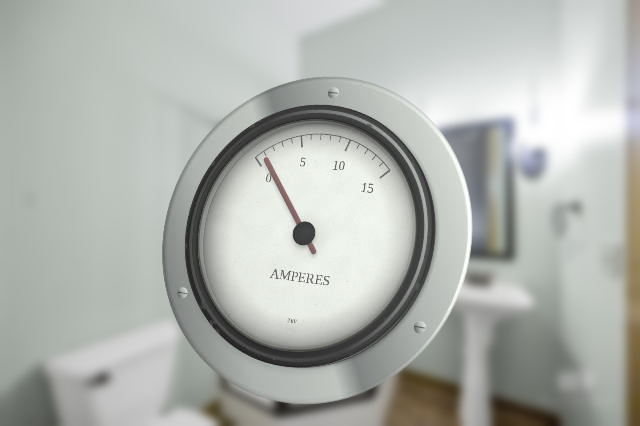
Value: 1 A
